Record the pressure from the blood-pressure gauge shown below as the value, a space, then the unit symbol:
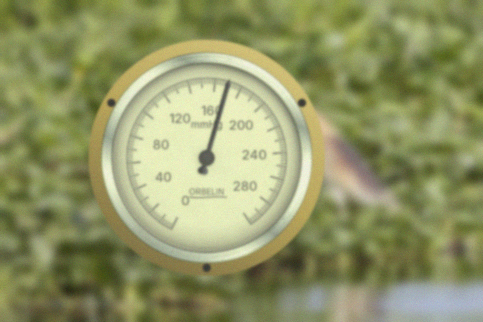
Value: 170 mmHg
